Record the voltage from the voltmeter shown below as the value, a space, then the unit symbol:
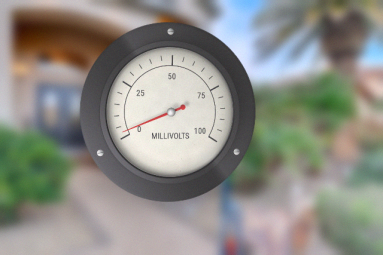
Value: 2.5 mV
